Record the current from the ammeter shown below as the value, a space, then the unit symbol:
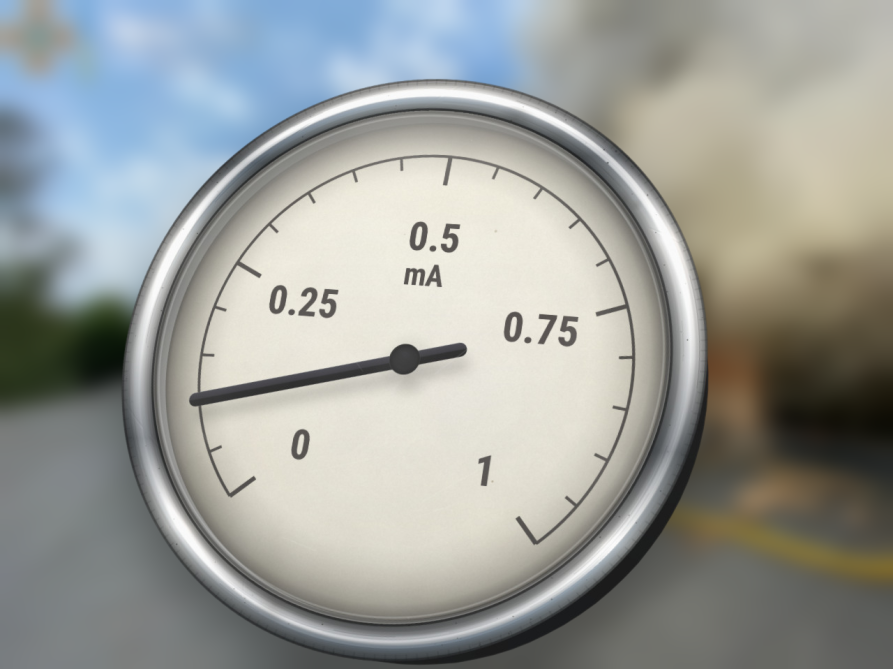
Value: 0.1 mA
